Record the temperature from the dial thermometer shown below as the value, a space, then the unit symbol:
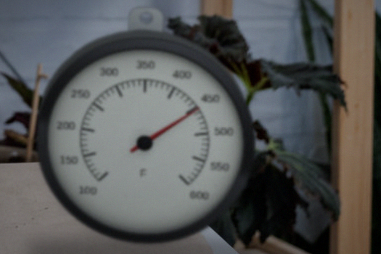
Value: 450 °F
